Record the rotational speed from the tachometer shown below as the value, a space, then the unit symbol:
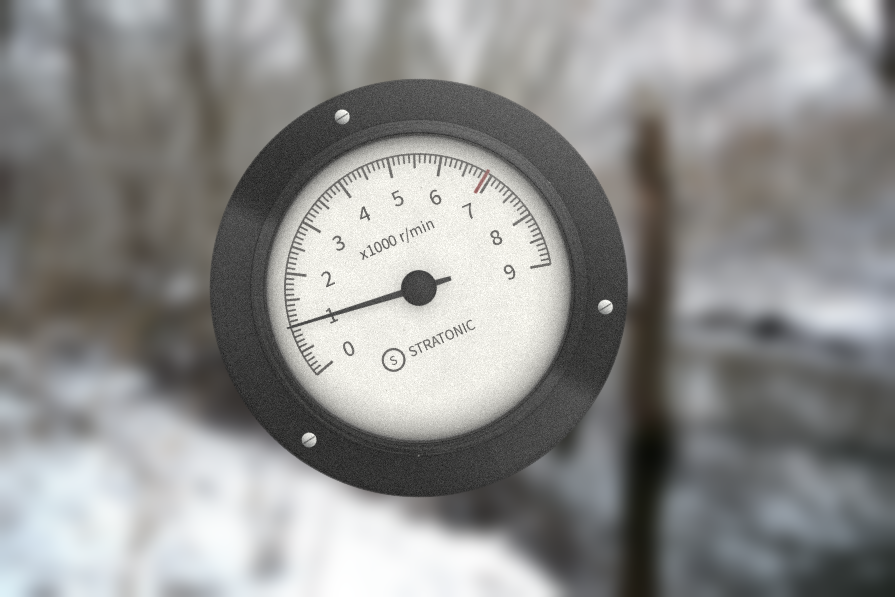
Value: 1000 rpm
